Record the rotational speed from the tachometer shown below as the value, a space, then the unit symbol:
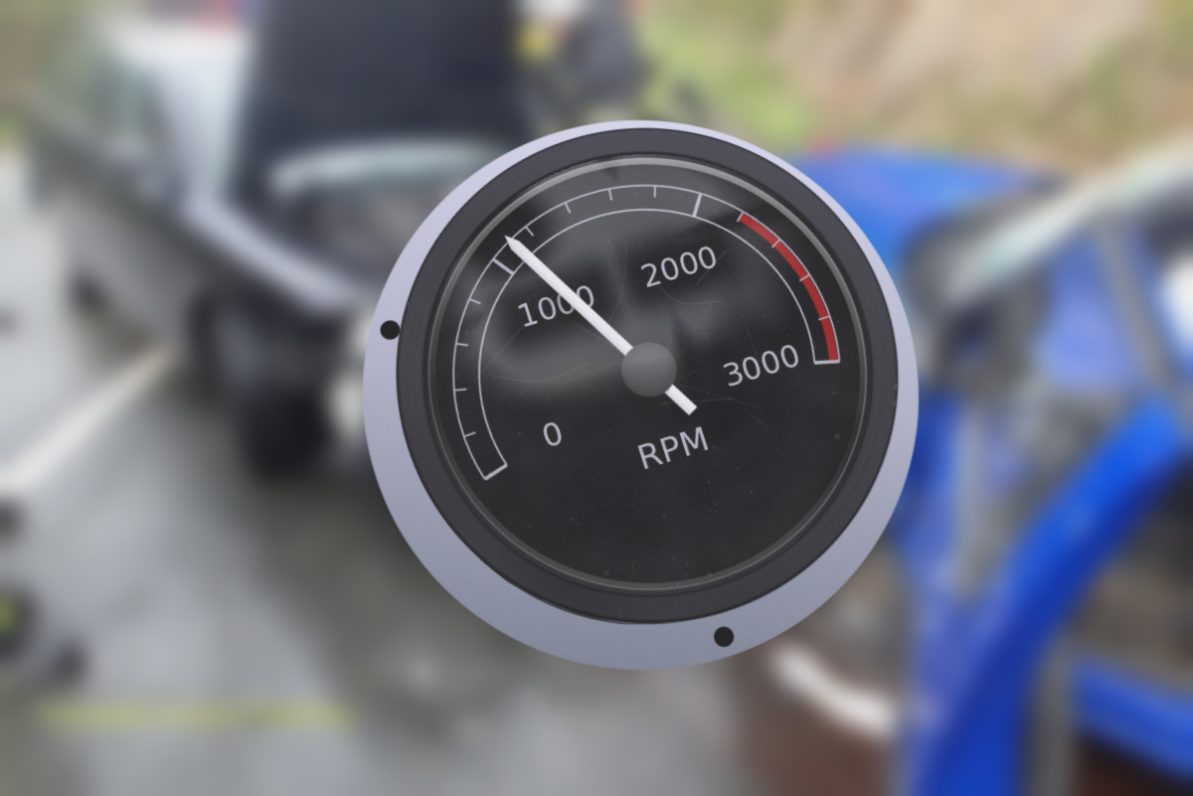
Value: 1100 rpm
